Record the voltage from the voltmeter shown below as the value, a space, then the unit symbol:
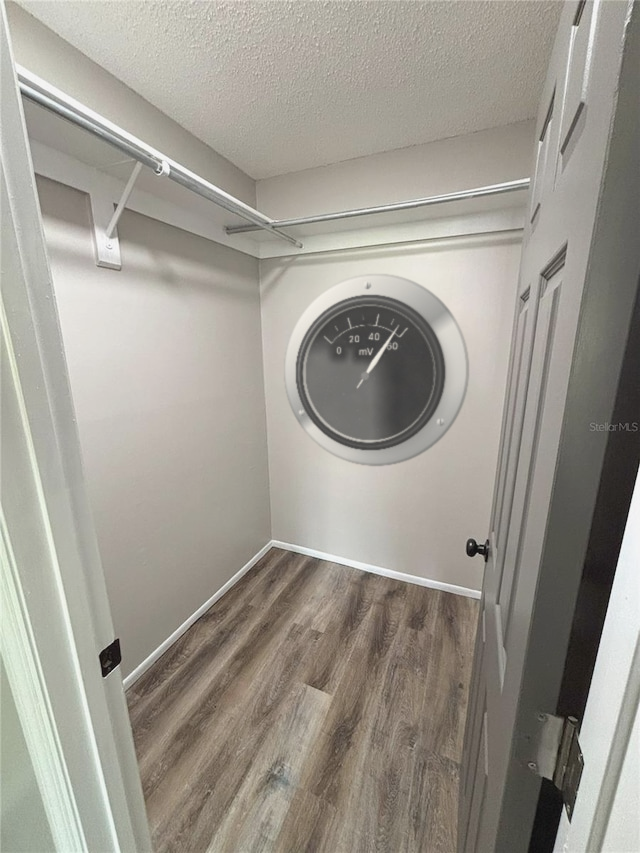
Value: 55 mV
